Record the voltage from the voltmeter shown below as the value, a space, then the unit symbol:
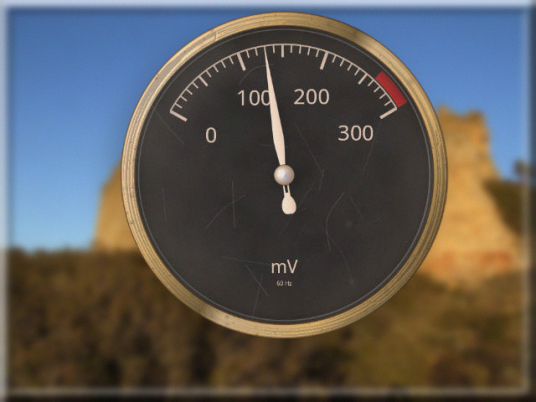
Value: 130 mV
